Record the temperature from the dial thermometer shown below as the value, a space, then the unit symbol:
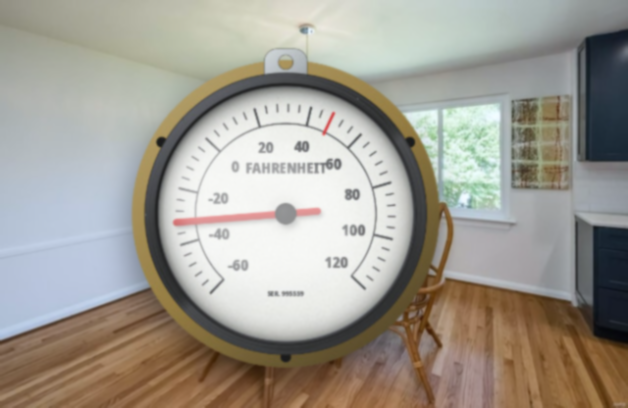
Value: -32 °F
